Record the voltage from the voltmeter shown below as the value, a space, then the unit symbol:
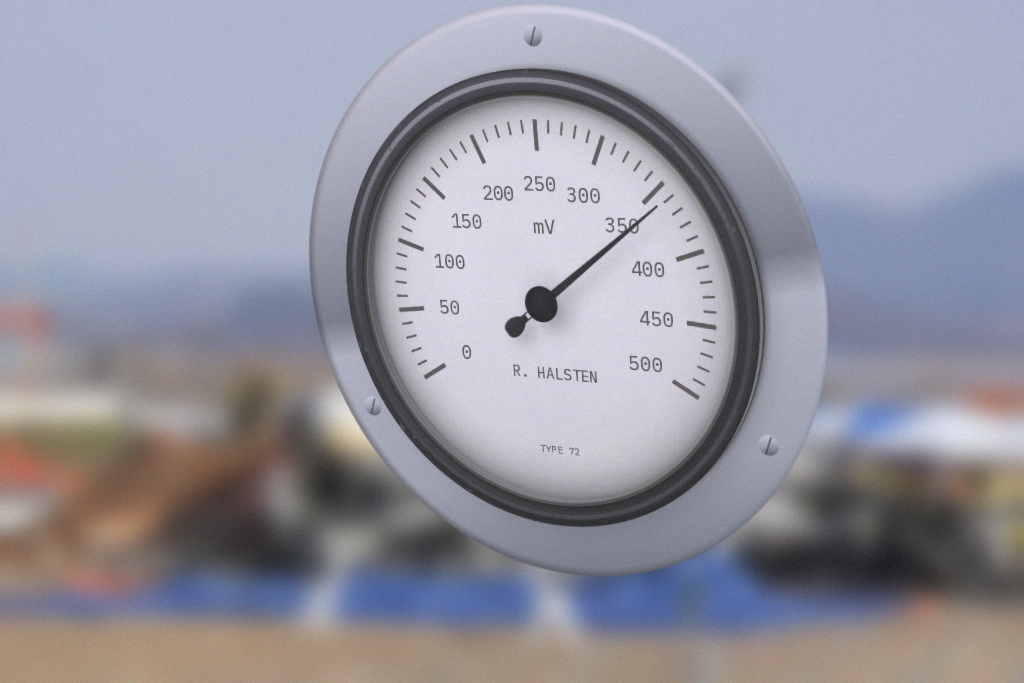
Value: 360 mV
